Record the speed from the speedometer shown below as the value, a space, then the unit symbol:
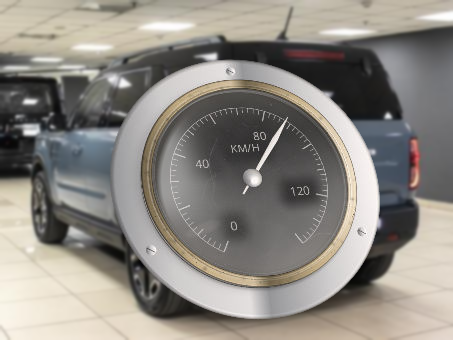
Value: 88 km/h
